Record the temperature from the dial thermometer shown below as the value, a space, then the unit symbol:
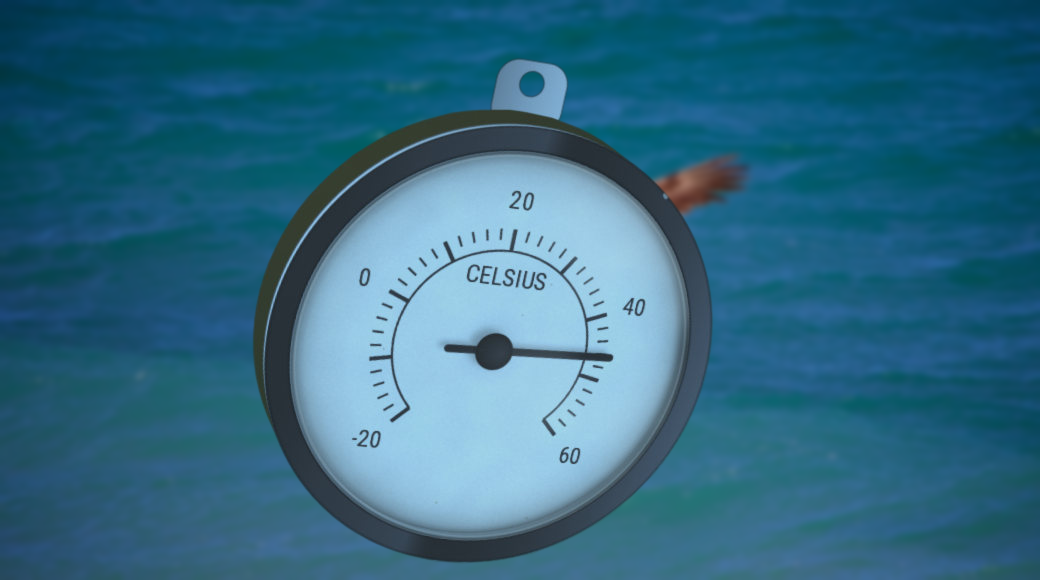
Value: 46 °C
